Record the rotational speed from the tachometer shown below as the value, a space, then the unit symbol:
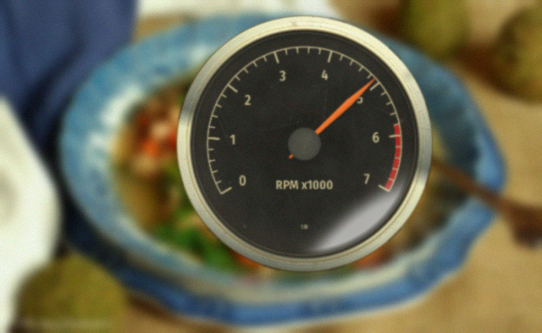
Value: 4900 rpm
